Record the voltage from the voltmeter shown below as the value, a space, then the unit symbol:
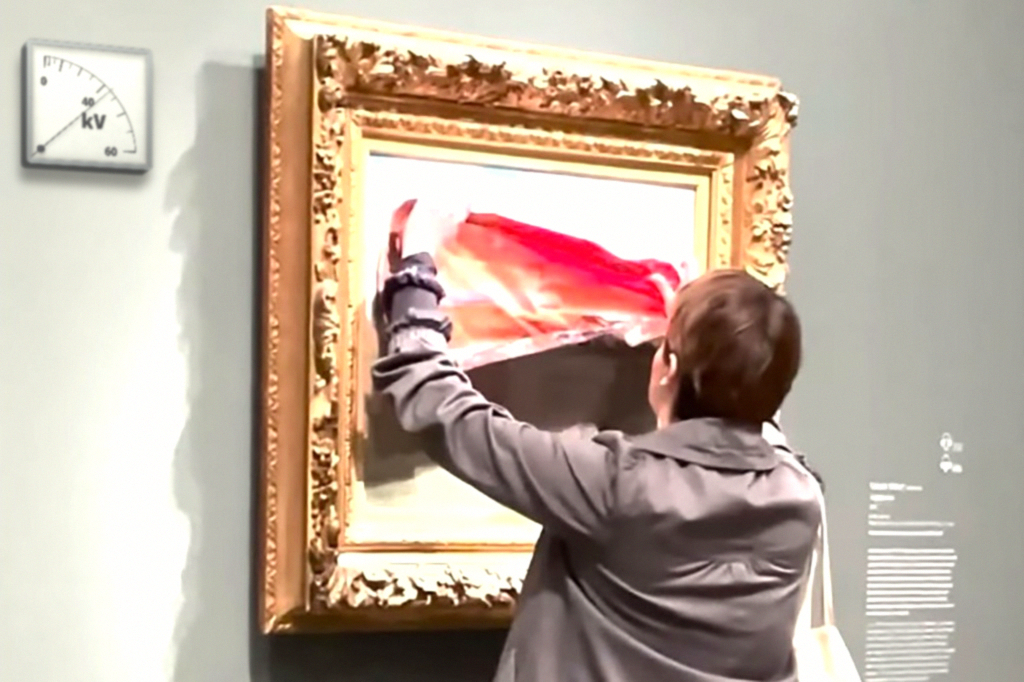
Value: 42.5 kV
